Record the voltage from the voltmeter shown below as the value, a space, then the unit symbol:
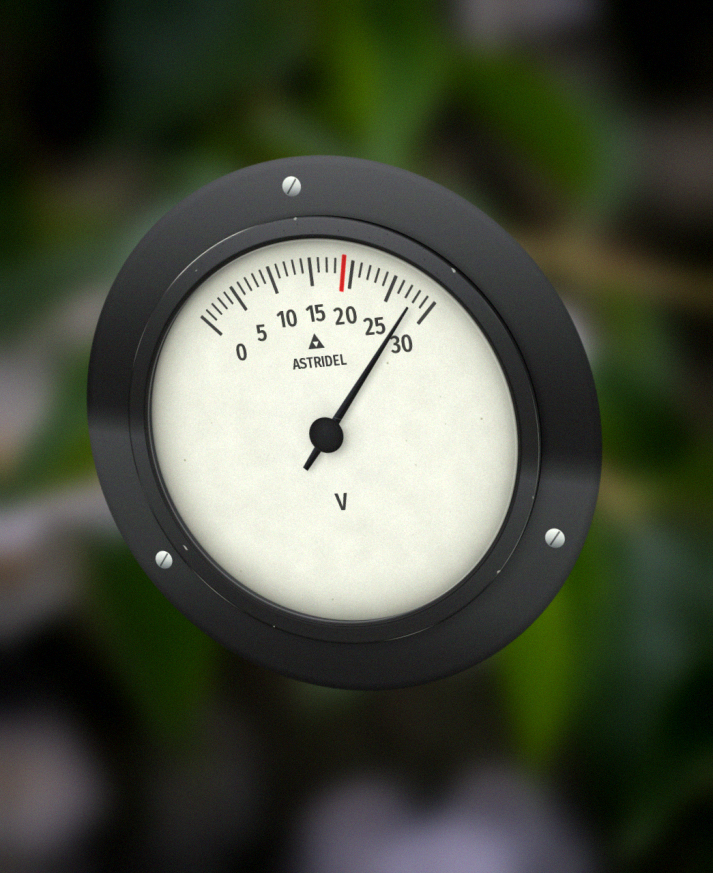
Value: 28 V
